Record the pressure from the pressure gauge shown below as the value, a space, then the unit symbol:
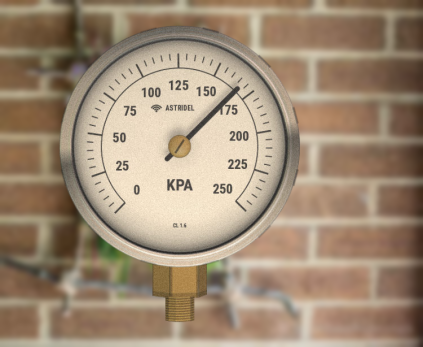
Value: 167.5 kPa
